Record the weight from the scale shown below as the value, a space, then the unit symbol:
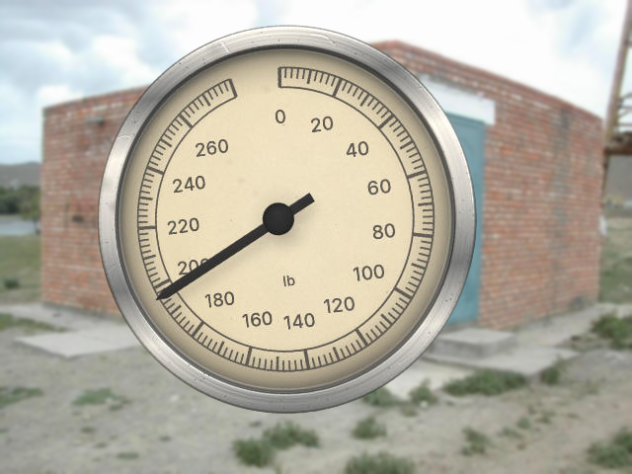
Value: 196 lb
